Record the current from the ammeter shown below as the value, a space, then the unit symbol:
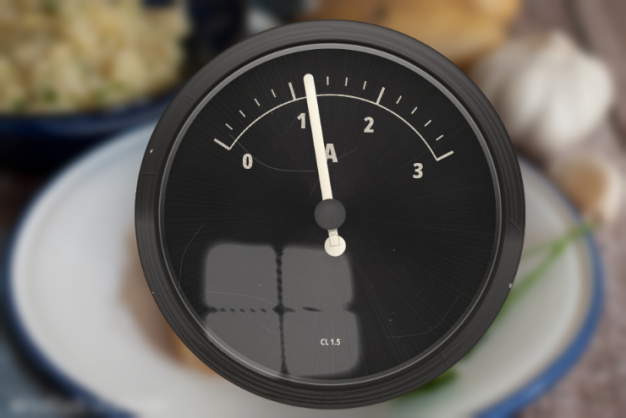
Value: 1.2 A
